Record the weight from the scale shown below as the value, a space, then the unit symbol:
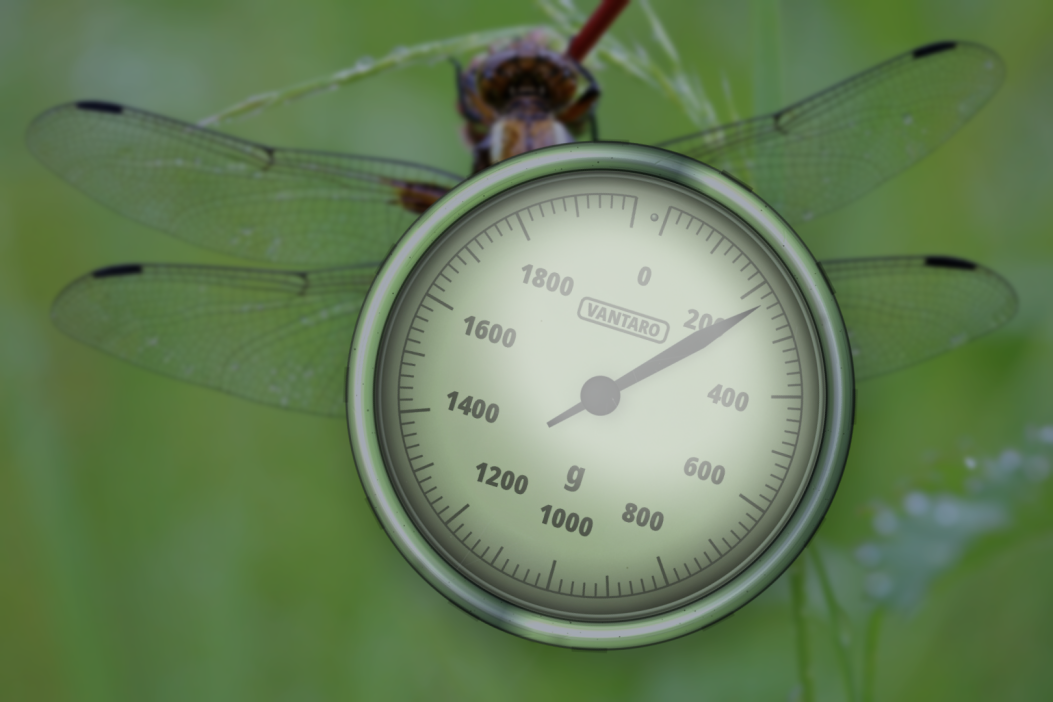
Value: 230 g
